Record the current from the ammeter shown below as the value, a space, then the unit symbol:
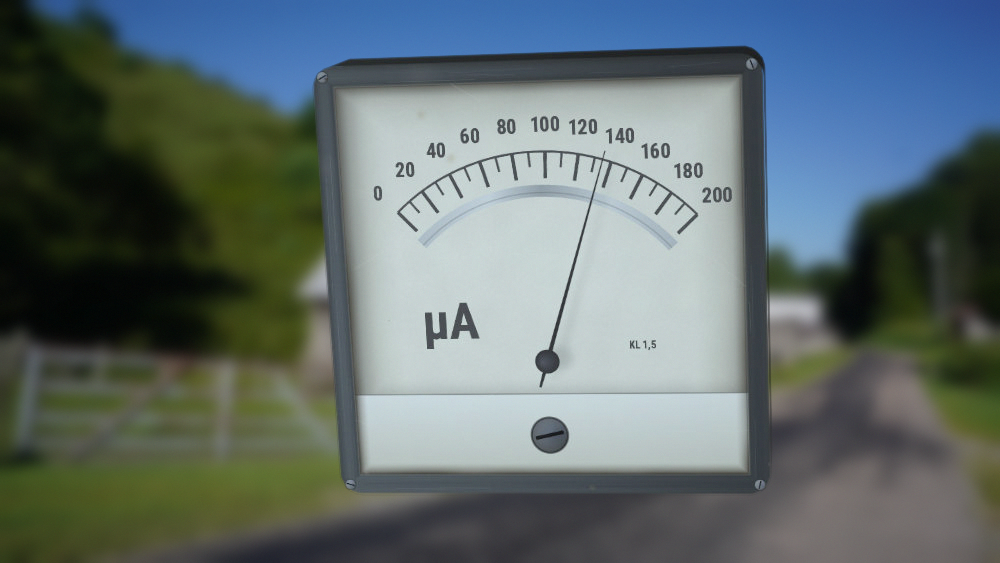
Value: 135 µA
